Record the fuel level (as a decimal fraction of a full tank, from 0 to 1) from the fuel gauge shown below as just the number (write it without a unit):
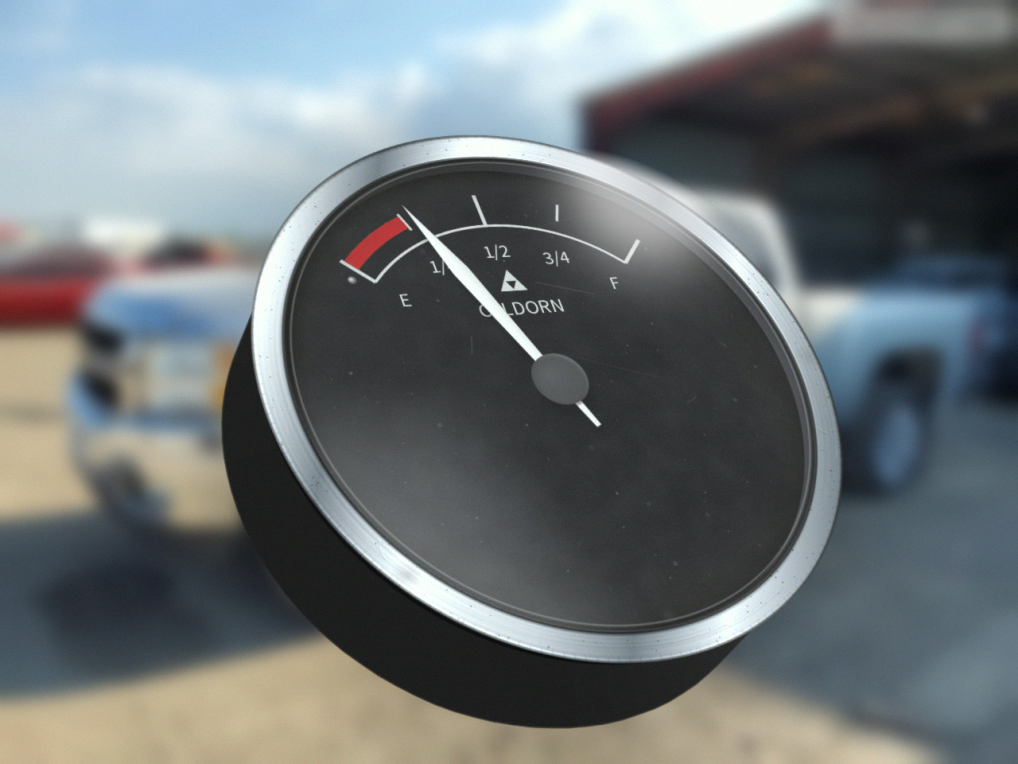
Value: 0.25
